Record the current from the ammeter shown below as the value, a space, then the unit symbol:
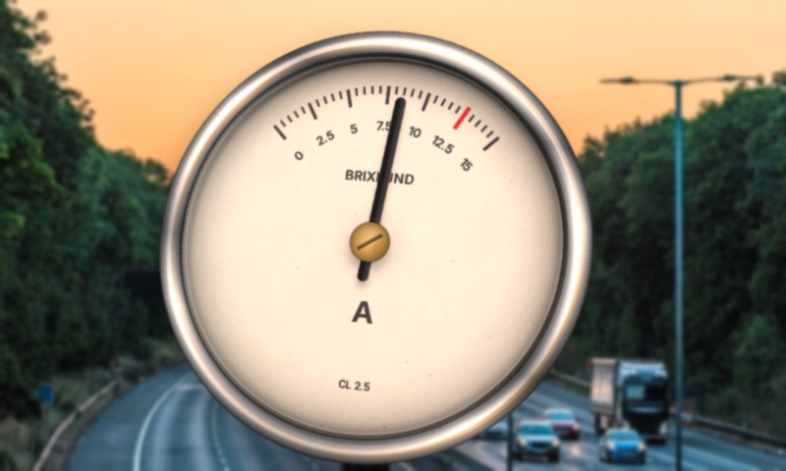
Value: 8.5 A
